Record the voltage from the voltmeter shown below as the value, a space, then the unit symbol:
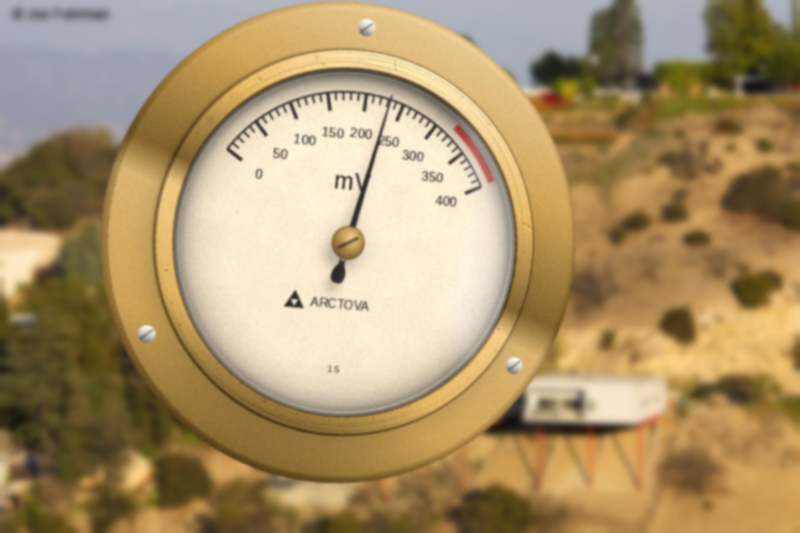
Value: 230 mV
